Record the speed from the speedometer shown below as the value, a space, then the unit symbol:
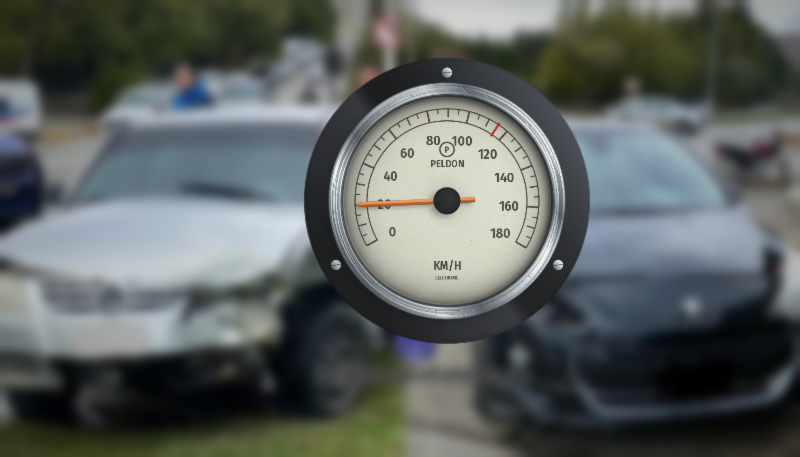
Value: 20 km/h
